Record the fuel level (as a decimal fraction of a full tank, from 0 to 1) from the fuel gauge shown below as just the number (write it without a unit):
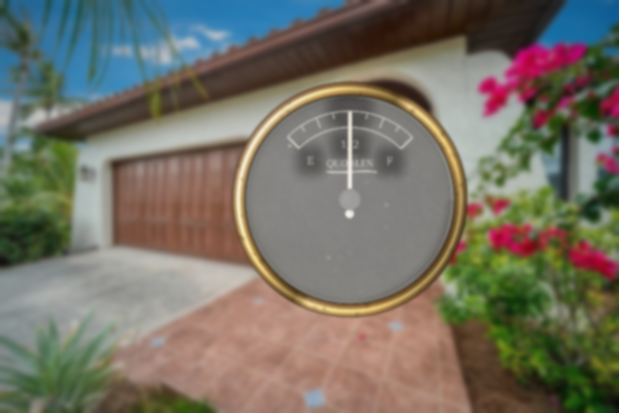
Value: 0.5
